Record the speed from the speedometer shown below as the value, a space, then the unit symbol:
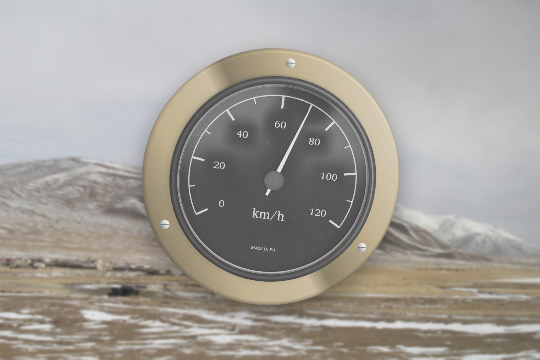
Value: 70 km/h
